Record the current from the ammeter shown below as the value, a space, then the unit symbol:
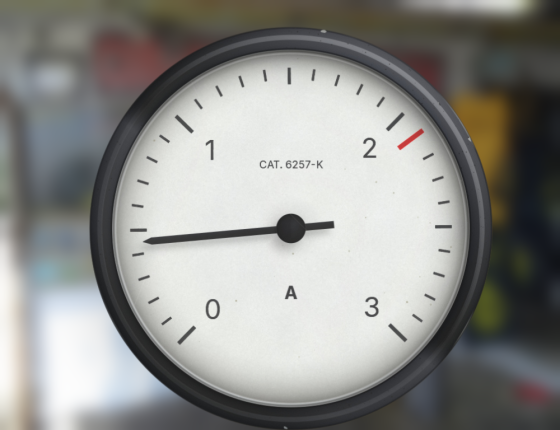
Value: 0.45 A
